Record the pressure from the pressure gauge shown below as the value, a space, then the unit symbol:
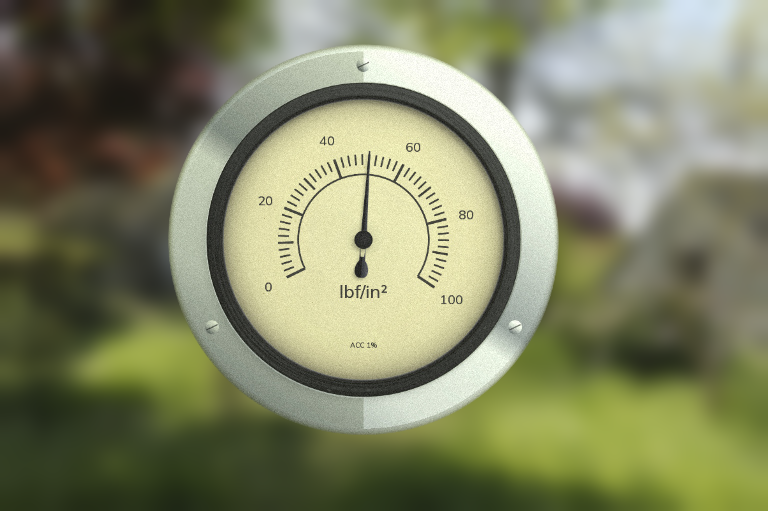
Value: 50 psi
